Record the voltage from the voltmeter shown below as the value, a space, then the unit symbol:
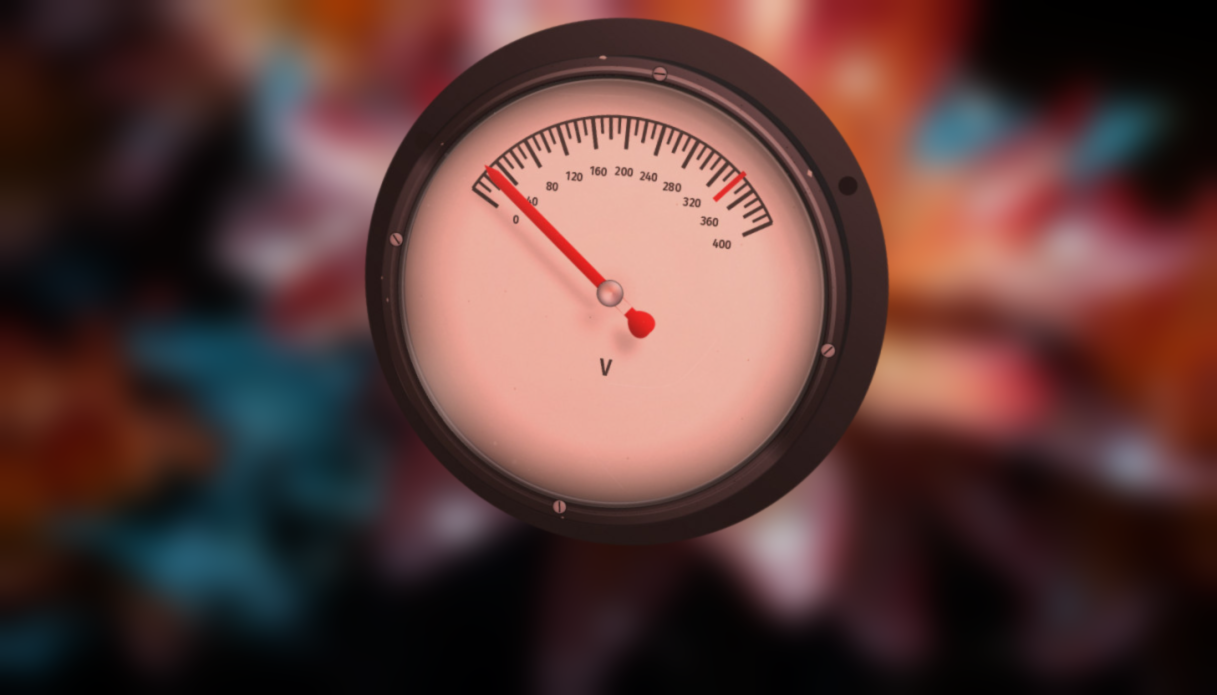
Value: 30 V
